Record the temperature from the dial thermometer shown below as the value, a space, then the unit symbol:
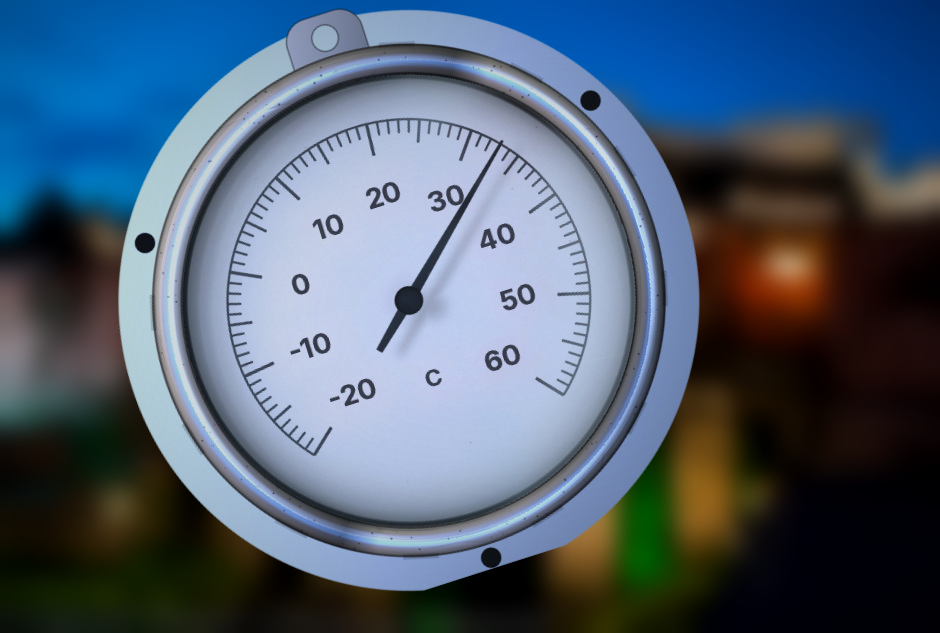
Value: 33 °C
